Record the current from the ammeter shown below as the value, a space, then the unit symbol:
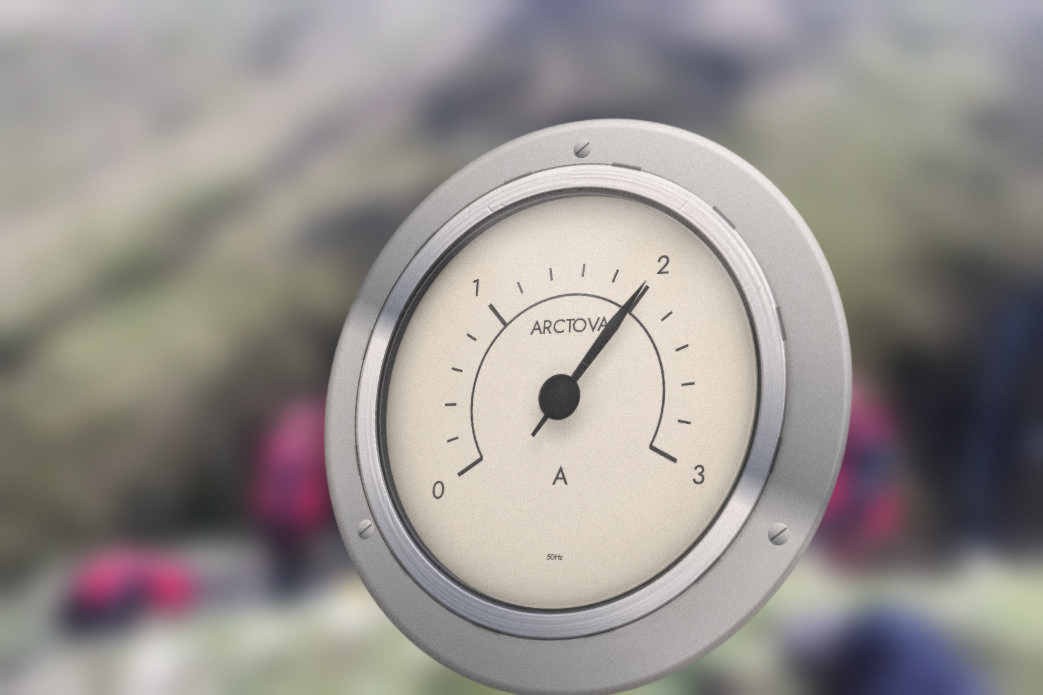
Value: 2 A
